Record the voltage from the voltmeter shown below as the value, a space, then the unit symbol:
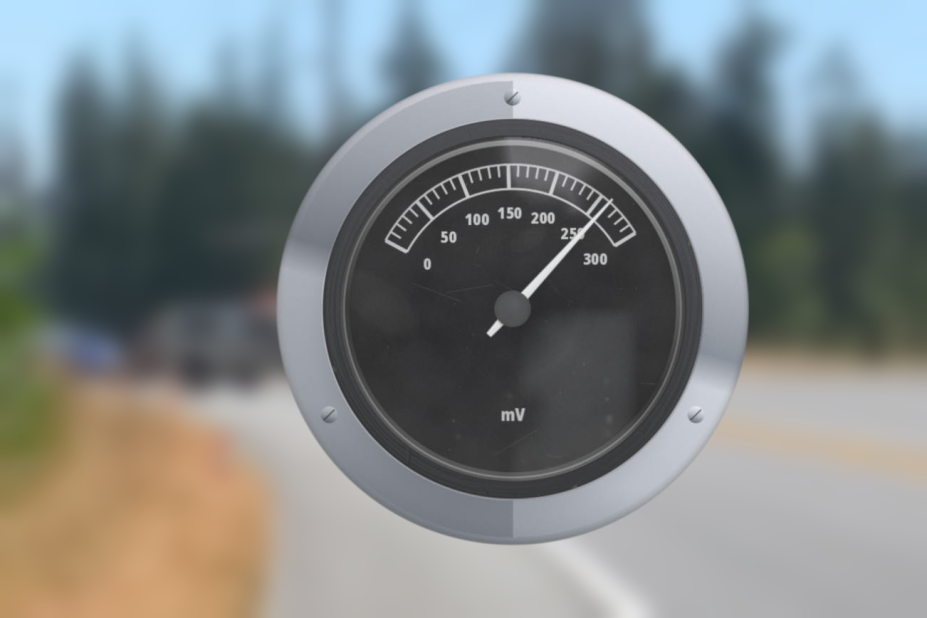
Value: 260 mV
